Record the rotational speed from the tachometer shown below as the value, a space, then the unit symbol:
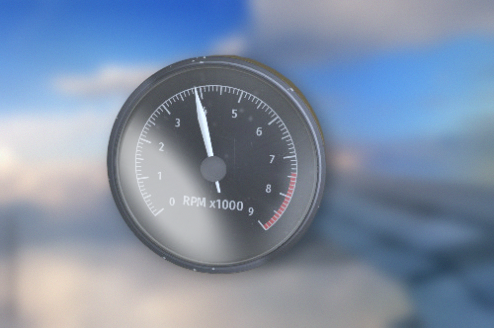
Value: 3900 rpm
